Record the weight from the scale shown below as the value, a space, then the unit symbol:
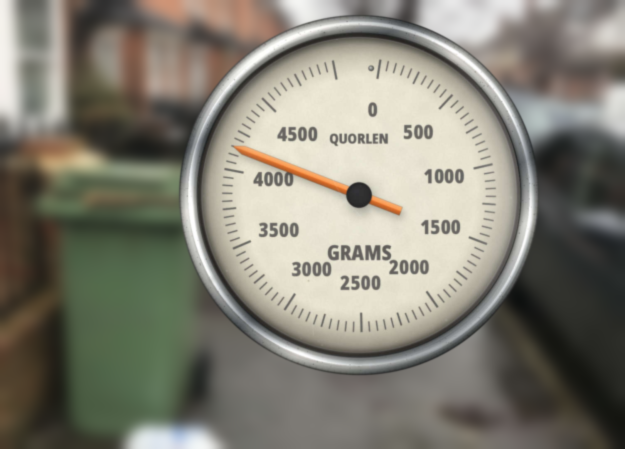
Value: 4150 g
